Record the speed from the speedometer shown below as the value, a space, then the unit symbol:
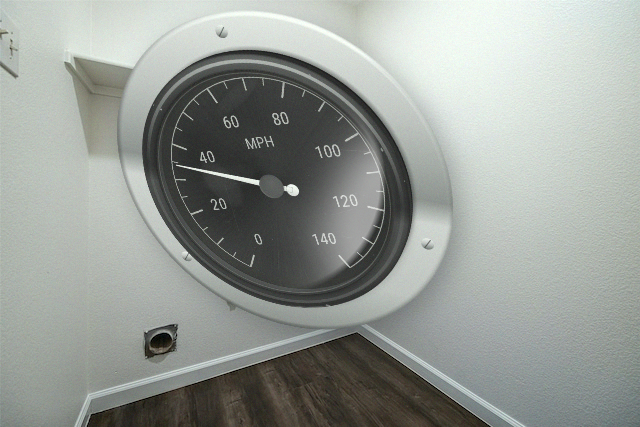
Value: 35 mph
